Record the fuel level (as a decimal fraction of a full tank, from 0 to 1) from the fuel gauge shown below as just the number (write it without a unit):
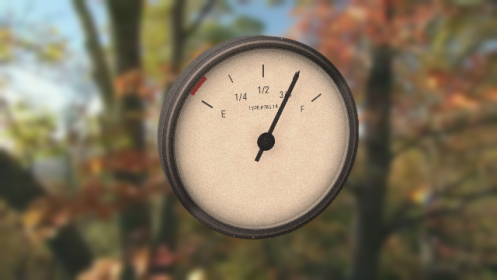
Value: 0.75
